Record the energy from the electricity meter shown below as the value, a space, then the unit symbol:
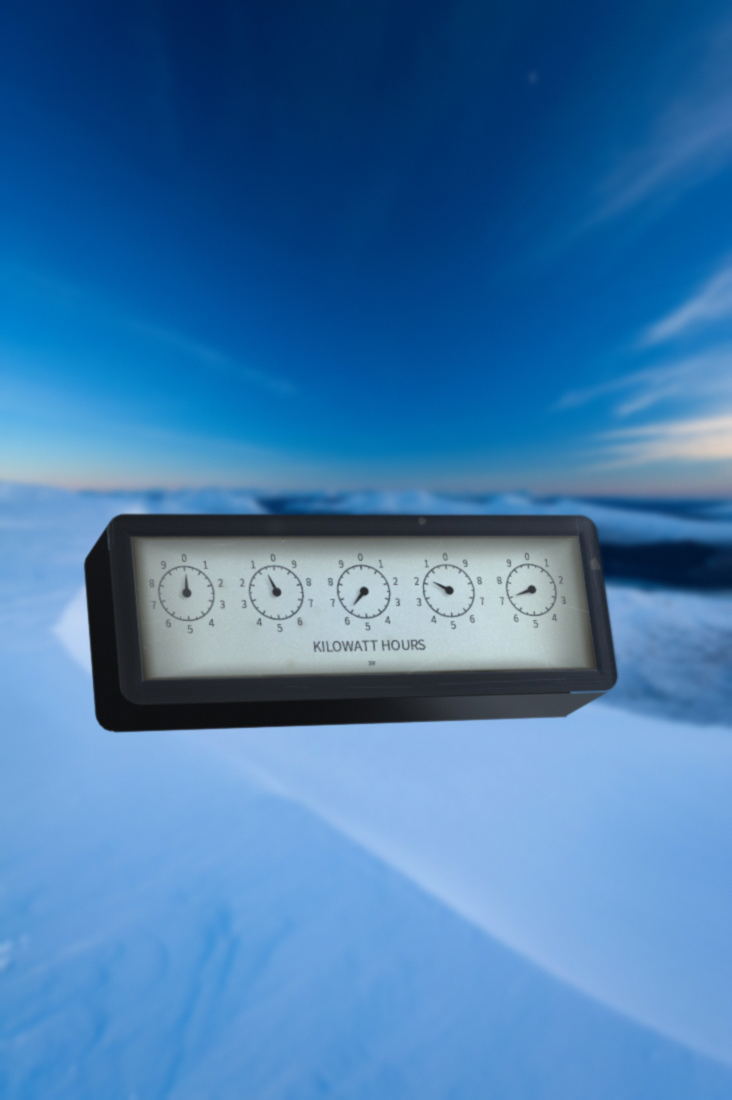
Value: 617 kWh
